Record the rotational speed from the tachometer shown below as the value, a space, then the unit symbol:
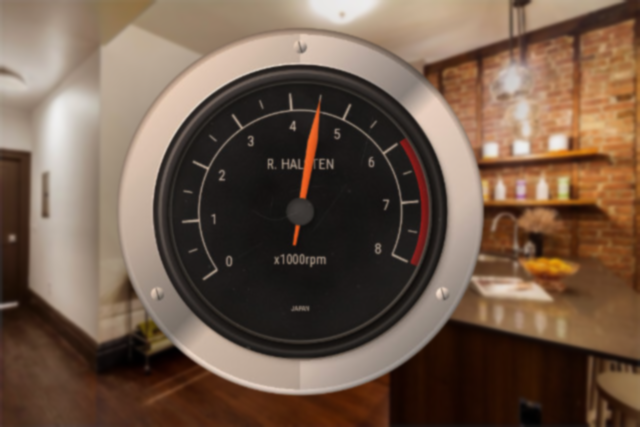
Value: 4500 rpm
